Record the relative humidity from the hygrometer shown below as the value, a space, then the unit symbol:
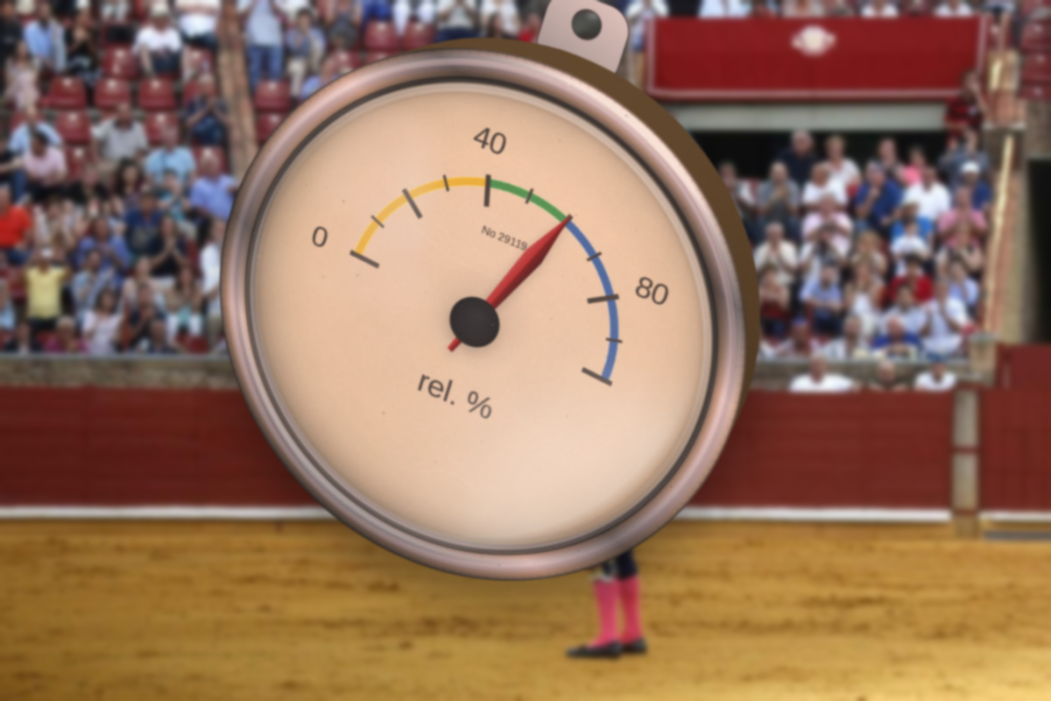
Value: 60 %
